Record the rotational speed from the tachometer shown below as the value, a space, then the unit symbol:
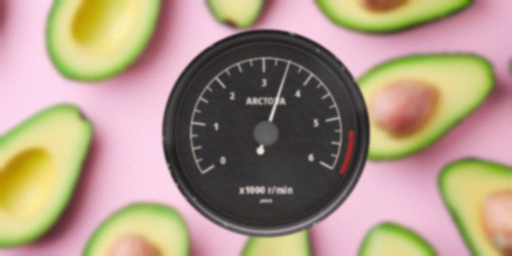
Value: 3500 rpm
